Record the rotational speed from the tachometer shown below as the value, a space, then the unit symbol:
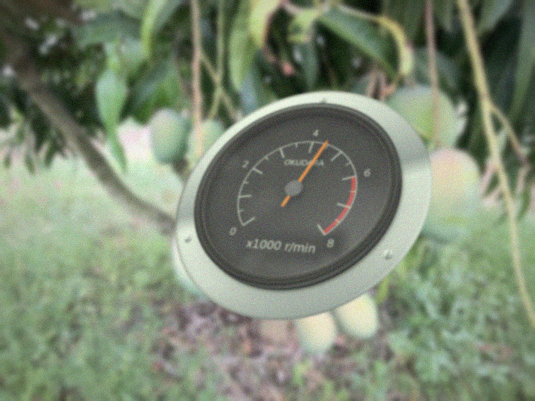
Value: 4500 rpm
